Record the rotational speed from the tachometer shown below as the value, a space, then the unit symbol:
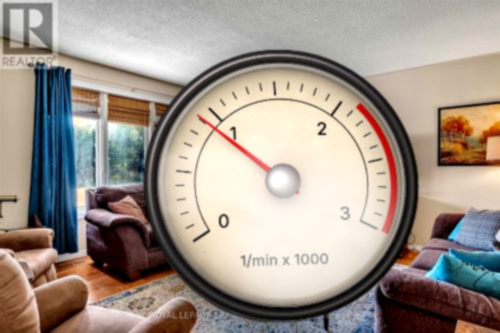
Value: 900 rpm
